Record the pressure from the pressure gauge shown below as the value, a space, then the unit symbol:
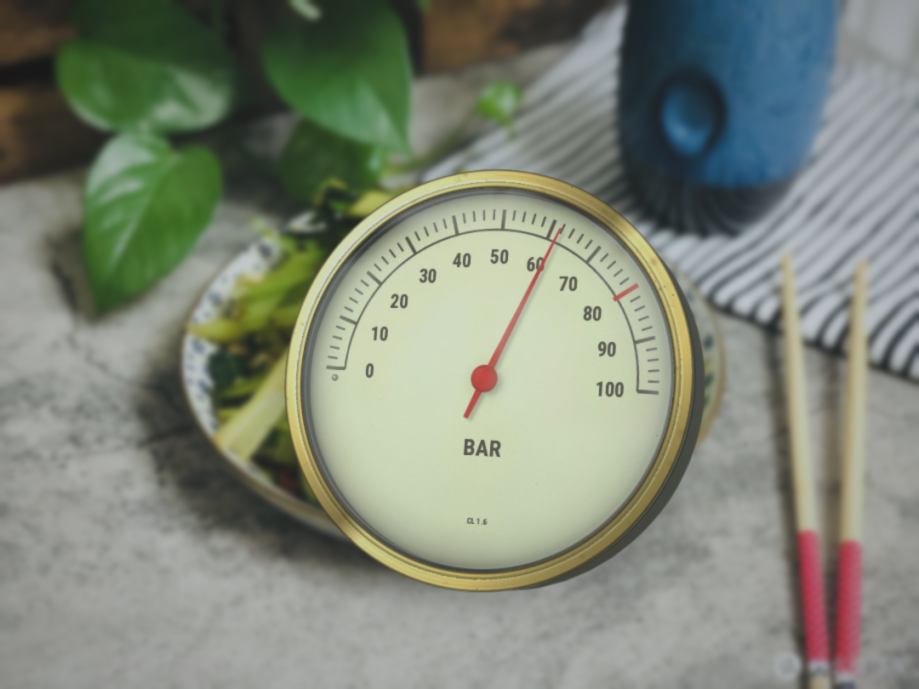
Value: 62 bar
